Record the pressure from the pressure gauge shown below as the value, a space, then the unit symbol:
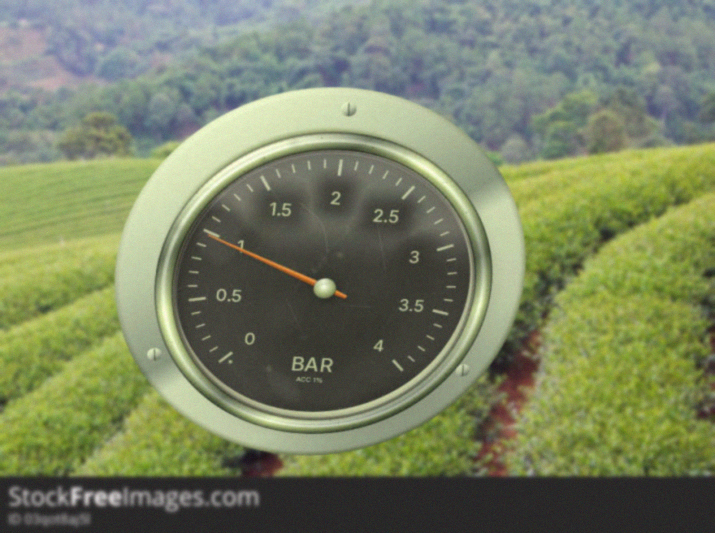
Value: 1 bar
